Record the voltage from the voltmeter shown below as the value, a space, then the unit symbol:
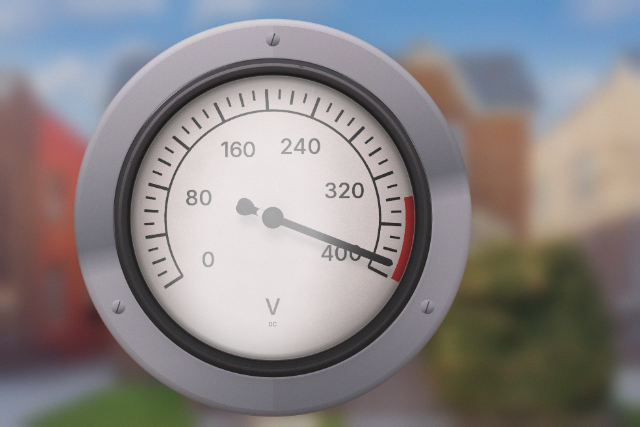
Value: 390 V
